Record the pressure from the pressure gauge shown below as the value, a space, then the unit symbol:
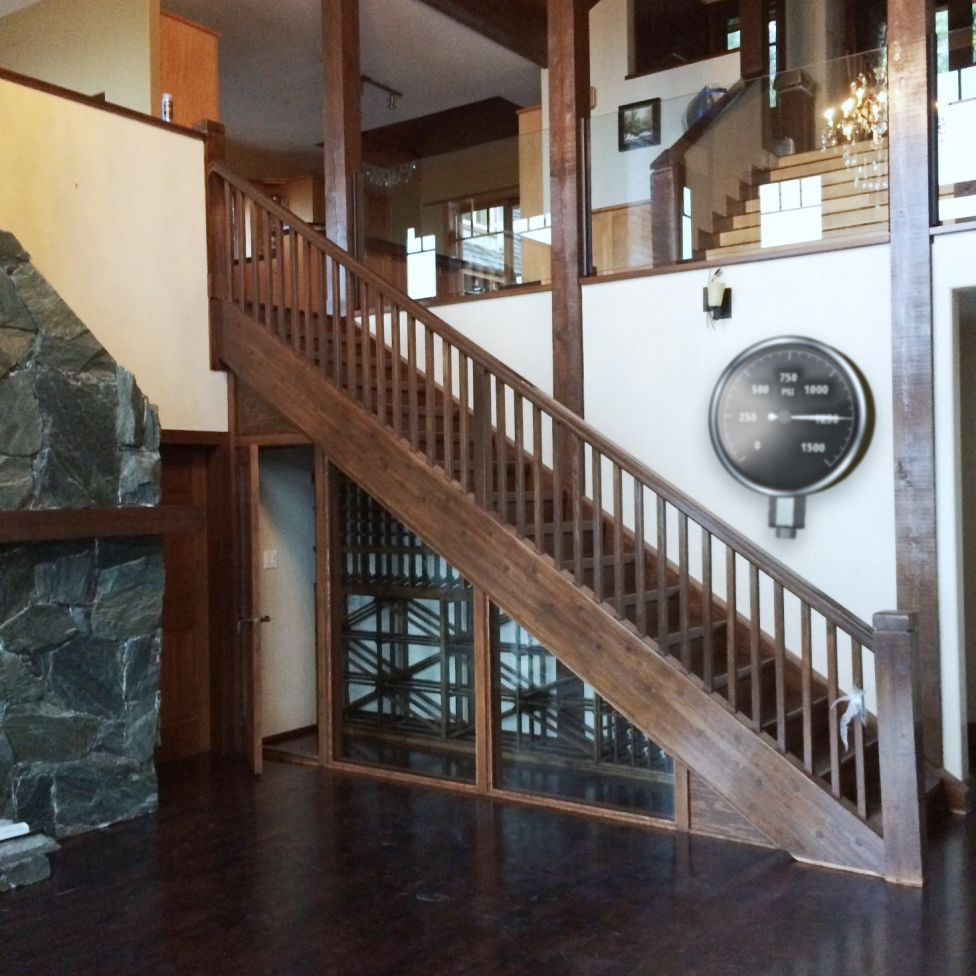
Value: 1250 psi
